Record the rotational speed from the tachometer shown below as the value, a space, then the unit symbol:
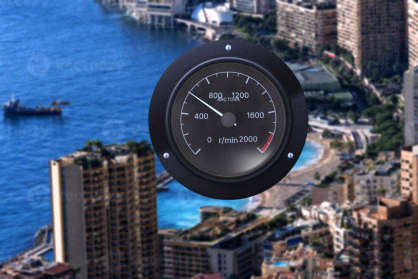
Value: 600 rpm
